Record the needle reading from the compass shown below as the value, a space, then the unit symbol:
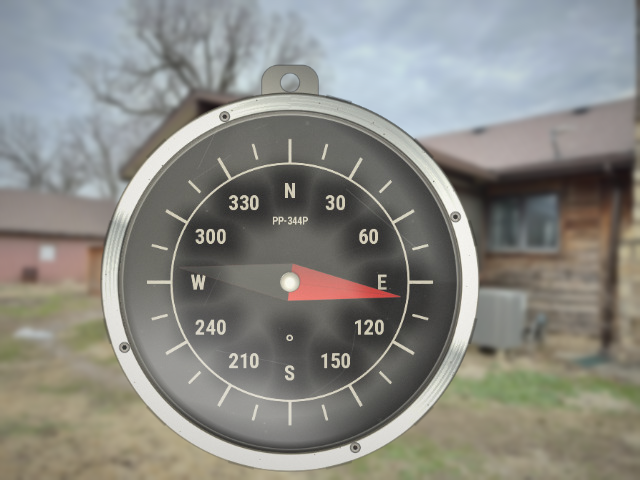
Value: 97.5 °
